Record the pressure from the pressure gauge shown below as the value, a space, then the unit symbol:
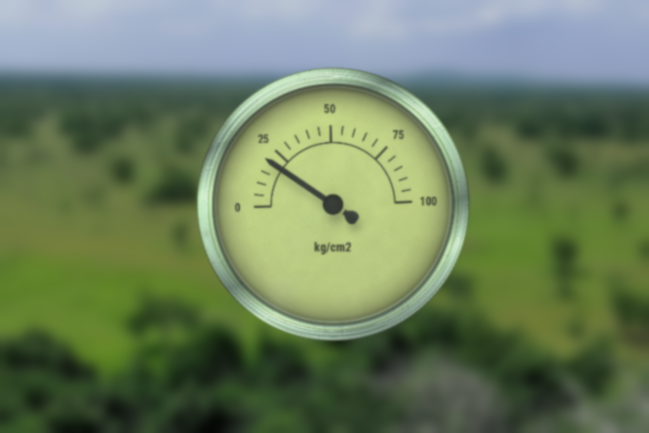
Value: 20 kg/cm²
